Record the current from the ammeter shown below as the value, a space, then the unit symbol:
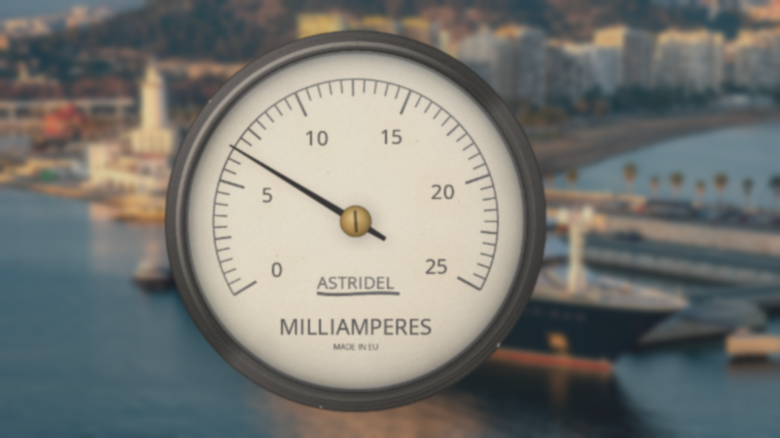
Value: 6.5 mA
